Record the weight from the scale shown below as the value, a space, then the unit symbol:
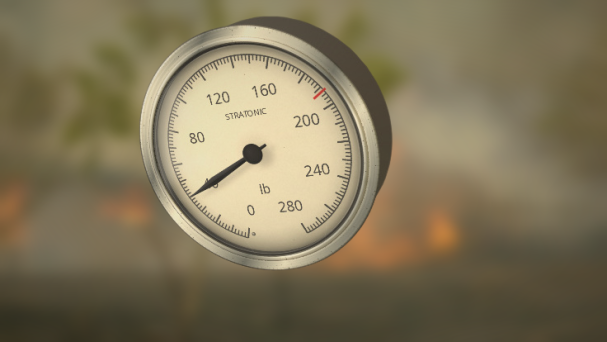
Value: 40 lb
